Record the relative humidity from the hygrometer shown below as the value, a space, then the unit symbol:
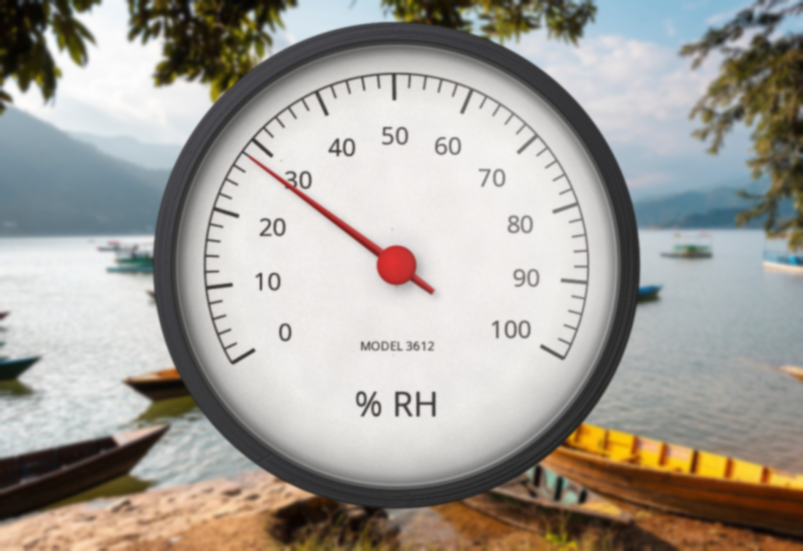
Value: 28 %
